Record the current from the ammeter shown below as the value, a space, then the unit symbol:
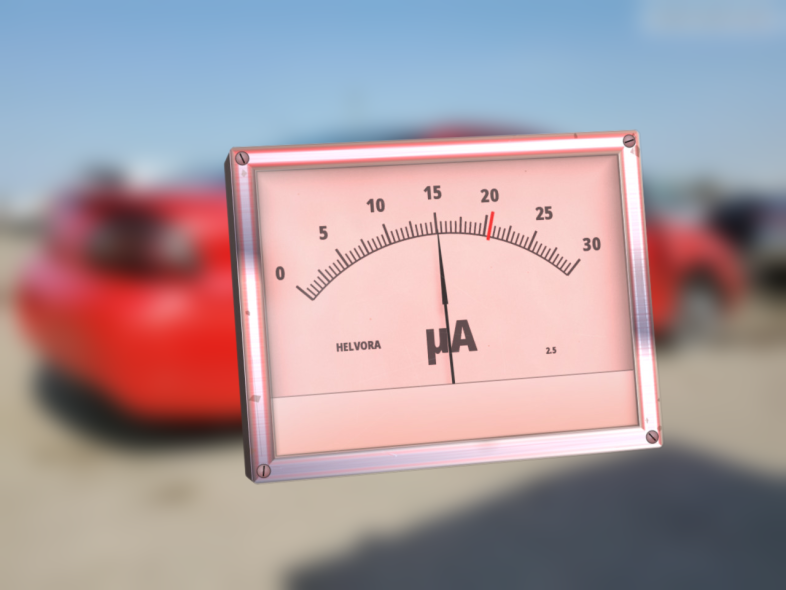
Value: 15 µA
